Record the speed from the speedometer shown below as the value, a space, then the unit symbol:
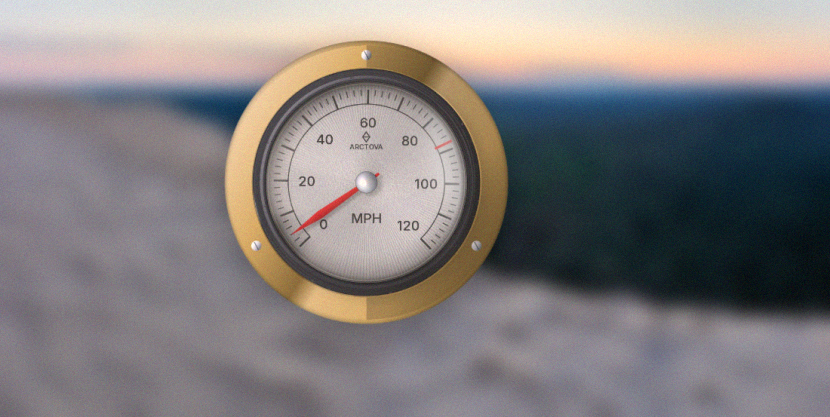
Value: 4 mph
